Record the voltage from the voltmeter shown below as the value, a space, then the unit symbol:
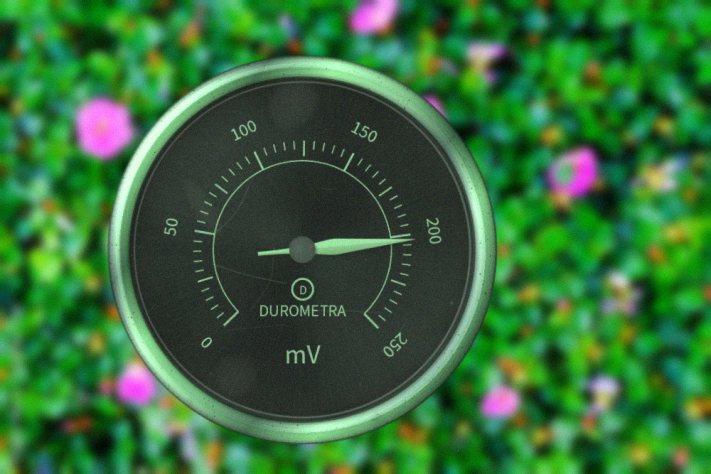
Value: 202.5 mV
